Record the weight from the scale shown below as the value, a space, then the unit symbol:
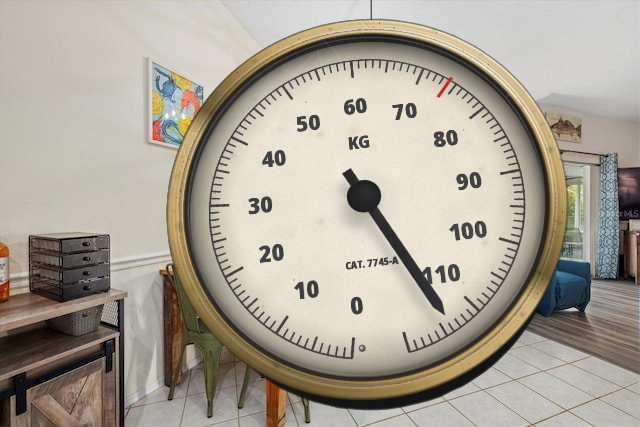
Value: 114 kg
